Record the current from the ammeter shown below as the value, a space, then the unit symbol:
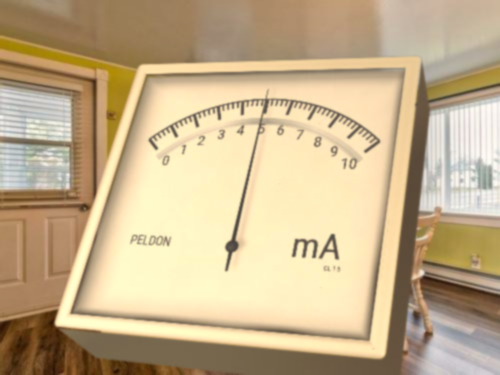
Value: 5 mA
